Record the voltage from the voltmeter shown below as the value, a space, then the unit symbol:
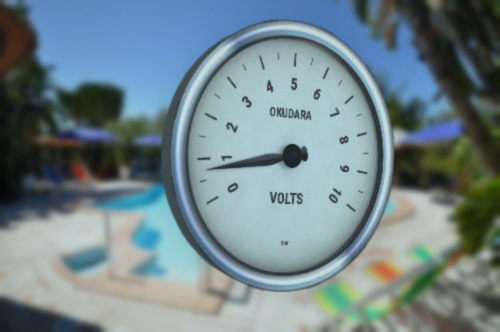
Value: 0.75 V
